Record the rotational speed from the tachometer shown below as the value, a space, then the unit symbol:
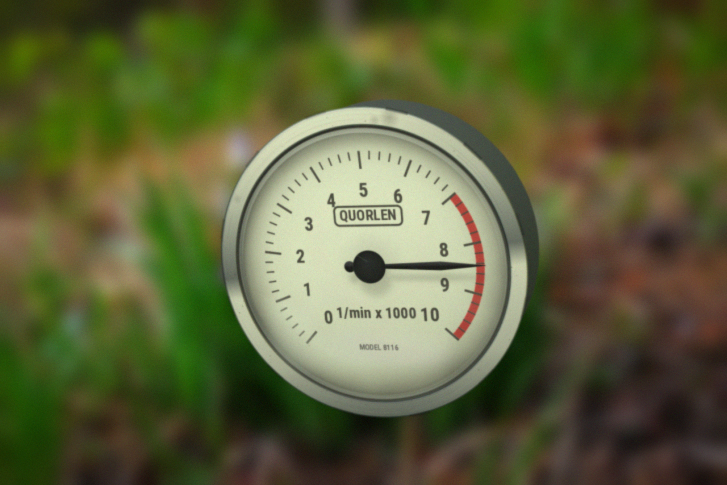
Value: 8400 rpm
